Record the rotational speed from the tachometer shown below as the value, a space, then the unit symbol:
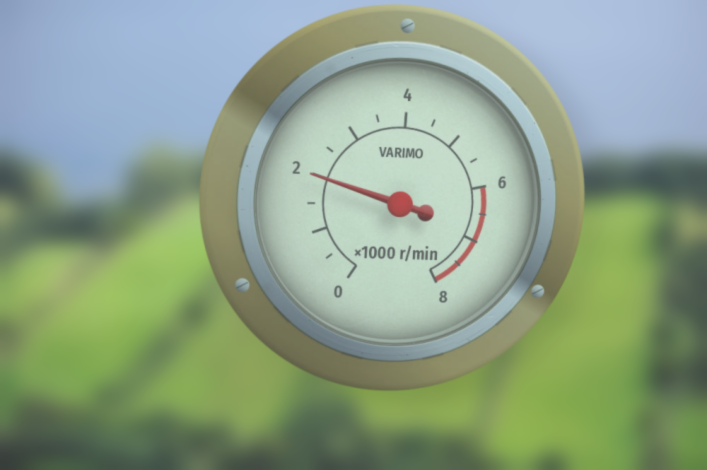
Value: 2000 rpm
